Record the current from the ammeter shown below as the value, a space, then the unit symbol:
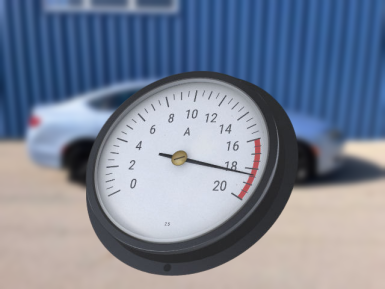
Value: 18.5 A
